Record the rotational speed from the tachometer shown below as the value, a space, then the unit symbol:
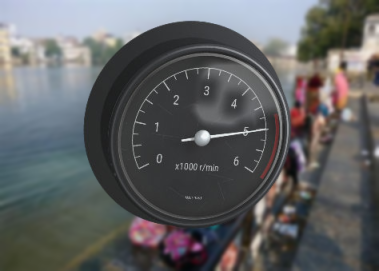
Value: 5000 rpm
